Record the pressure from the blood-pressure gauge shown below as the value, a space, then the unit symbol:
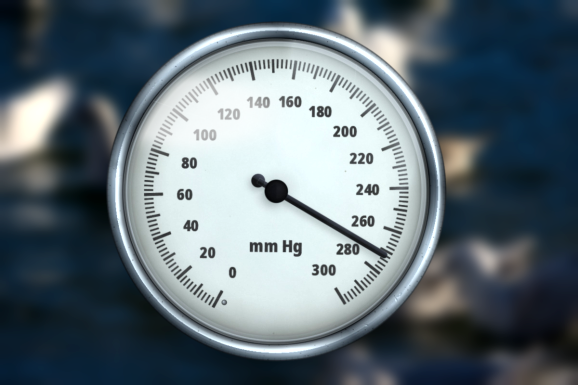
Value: 272 mmHg
